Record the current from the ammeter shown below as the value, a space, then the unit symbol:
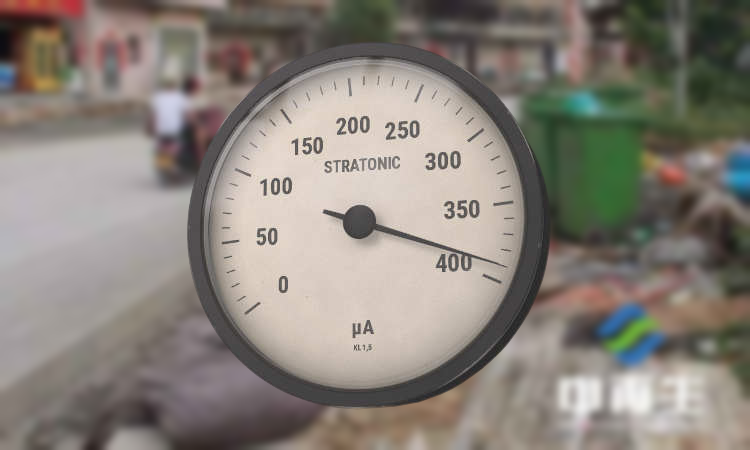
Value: 390 µA
